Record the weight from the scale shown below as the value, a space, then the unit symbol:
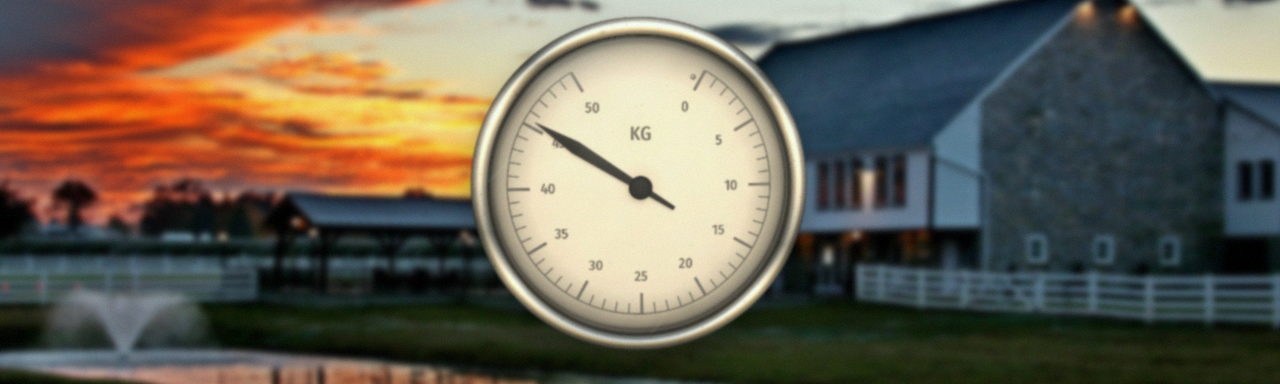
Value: 45.5 kg
